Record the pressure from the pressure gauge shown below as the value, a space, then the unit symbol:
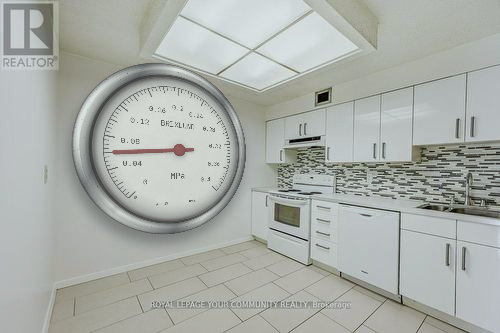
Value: 0.06 MPa
